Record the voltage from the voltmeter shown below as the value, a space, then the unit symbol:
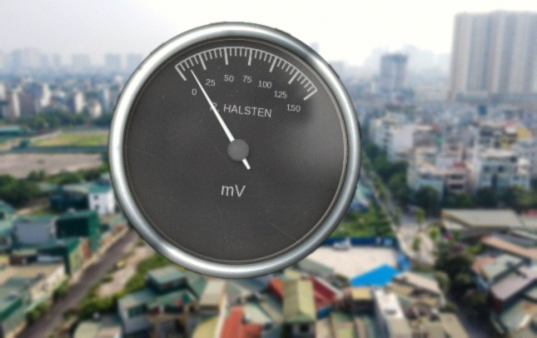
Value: 10 mV
